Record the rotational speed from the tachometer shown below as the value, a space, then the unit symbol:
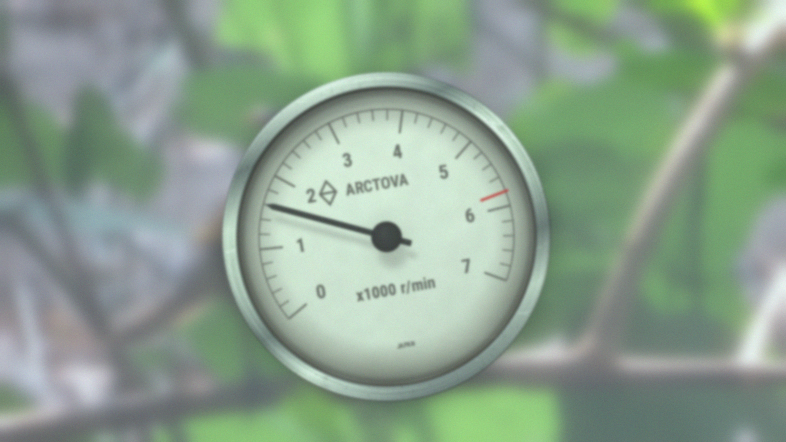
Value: 1600 rpm
